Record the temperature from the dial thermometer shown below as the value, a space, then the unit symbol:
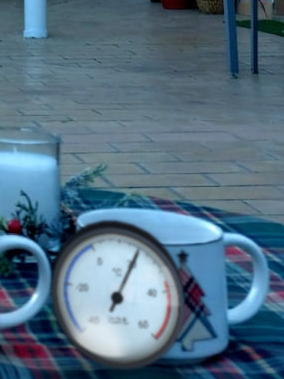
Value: 20 °C
